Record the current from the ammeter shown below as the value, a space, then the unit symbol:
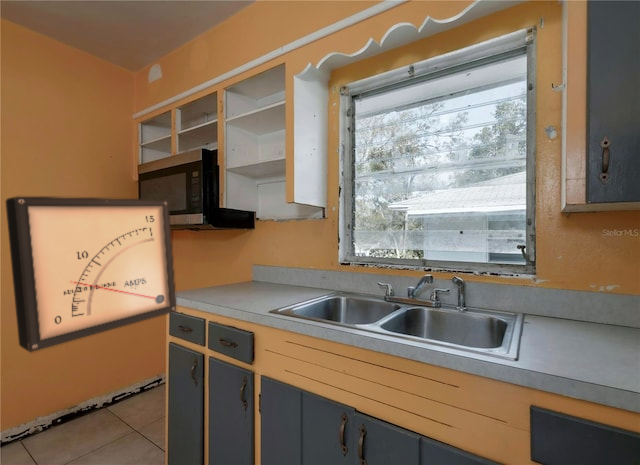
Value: 7.5 A
